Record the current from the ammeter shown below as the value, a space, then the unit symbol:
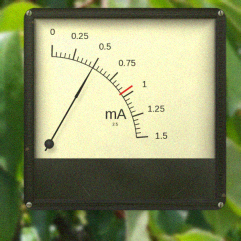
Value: 0.5 mA
